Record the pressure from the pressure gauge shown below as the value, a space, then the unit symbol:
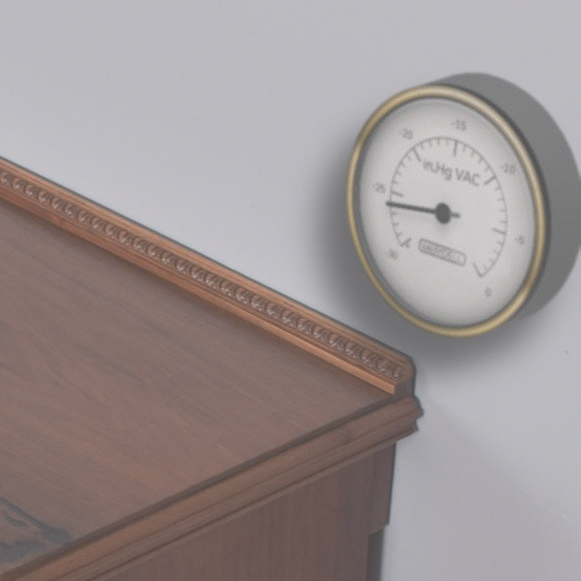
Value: -26 inHg
